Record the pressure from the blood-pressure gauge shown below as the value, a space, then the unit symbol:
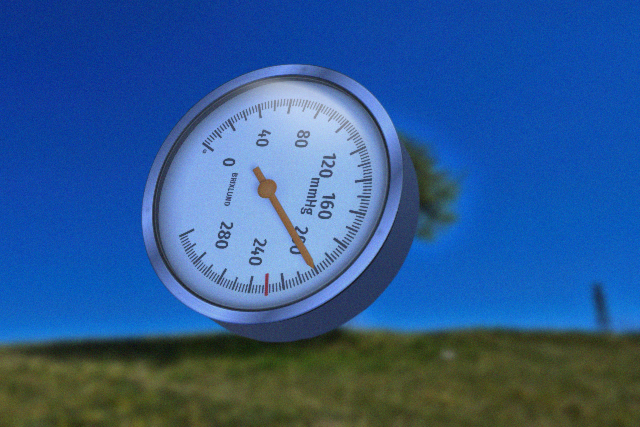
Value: 200 mmHg
